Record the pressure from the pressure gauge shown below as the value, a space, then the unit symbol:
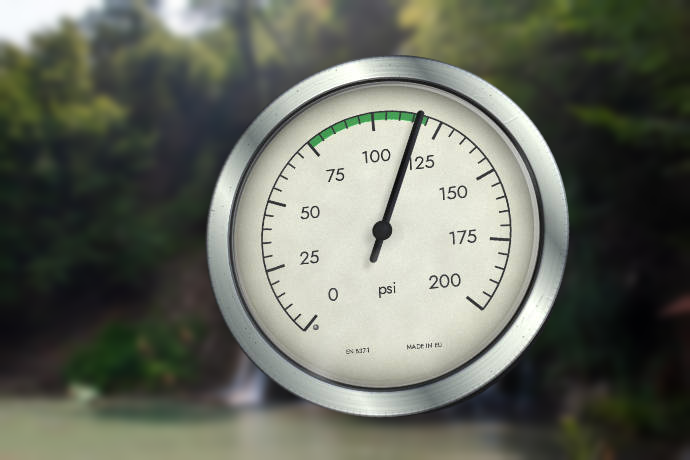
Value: 117.5 psi
